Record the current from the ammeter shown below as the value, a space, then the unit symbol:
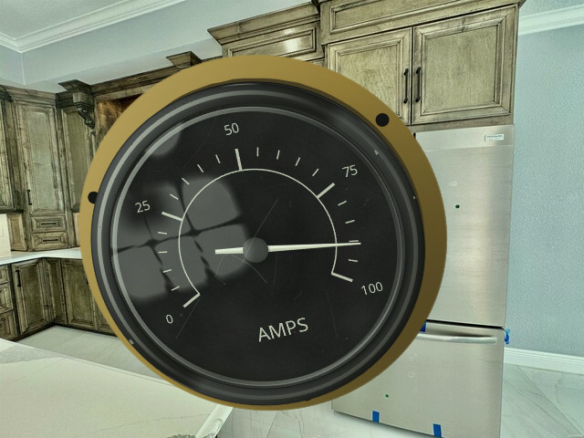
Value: 90 A
